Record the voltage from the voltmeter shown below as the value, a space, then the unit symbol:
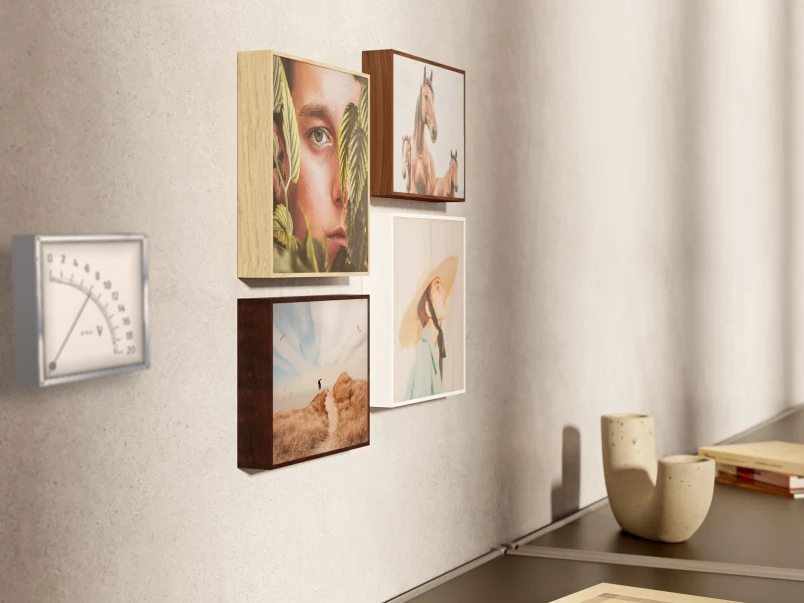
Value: 8 V
